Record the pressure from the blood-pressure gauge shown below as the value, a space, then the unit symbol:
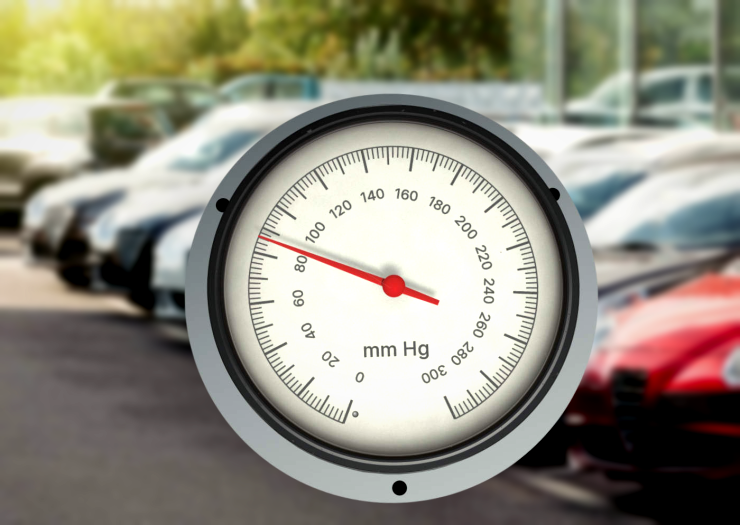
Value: 86 mmHg
